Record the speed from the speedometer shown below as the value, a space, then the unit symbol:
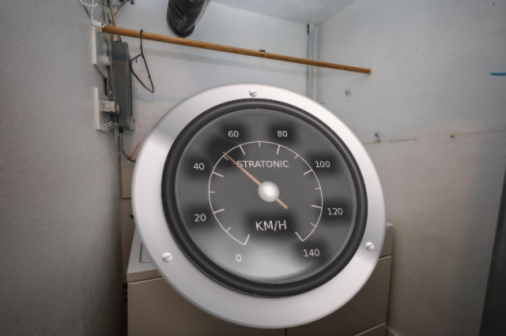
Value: 50 km/h
